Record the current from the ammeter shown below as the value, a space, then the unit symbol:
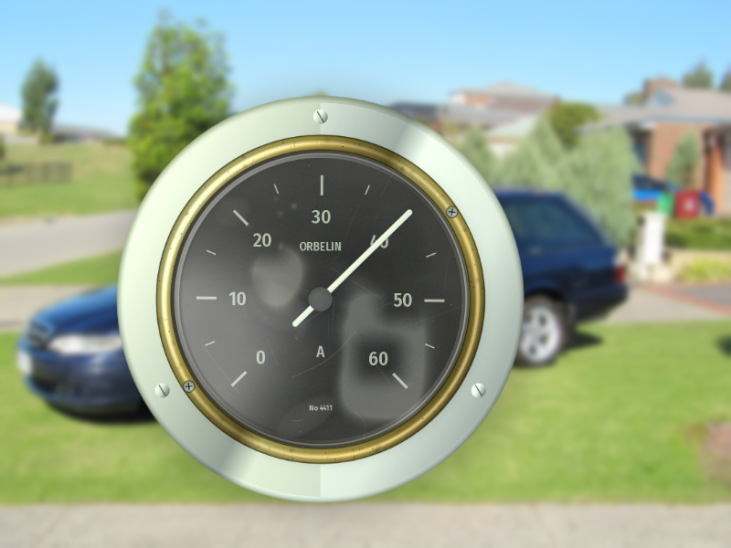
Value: 40 A
